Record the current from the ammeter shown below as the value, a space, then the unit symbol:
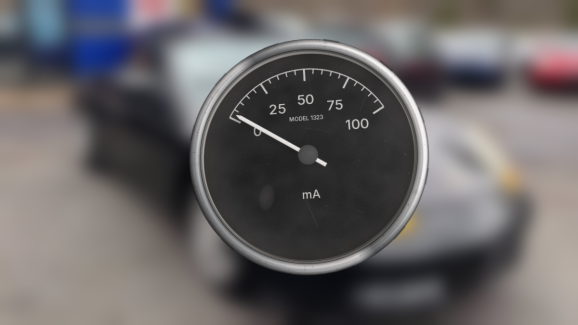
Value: 2.5 mA
